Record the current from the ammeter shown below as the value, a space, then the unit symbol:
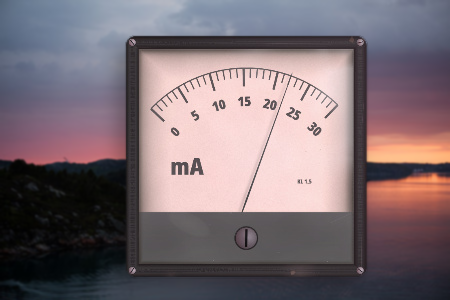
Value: 22 mA
